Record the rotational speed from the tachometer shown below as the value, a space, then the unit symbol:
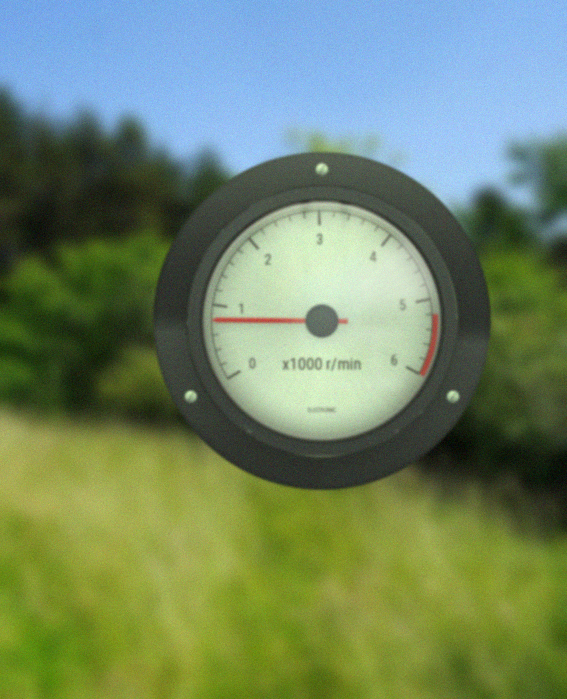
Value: 800 rpm
